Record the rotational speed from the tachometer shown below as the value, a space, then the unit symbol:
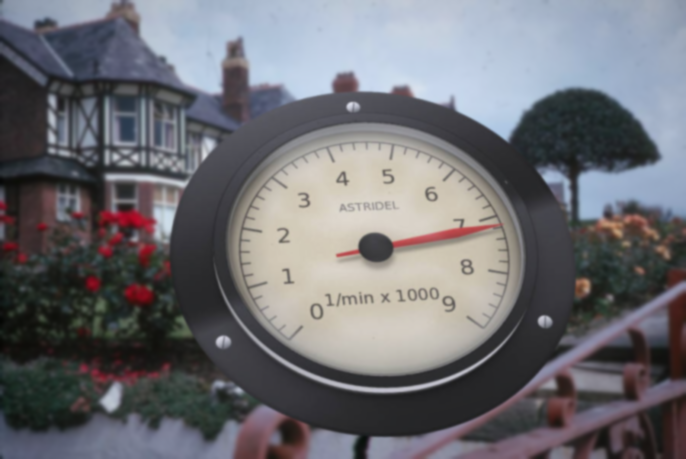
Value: 7200 rpm
